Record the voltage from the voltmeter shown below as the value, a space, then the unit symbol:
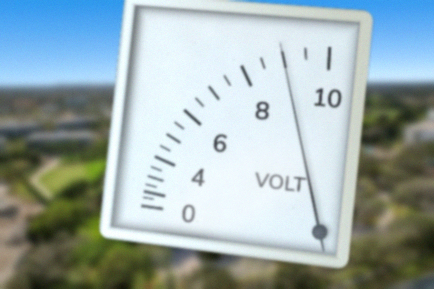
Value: 9 V
